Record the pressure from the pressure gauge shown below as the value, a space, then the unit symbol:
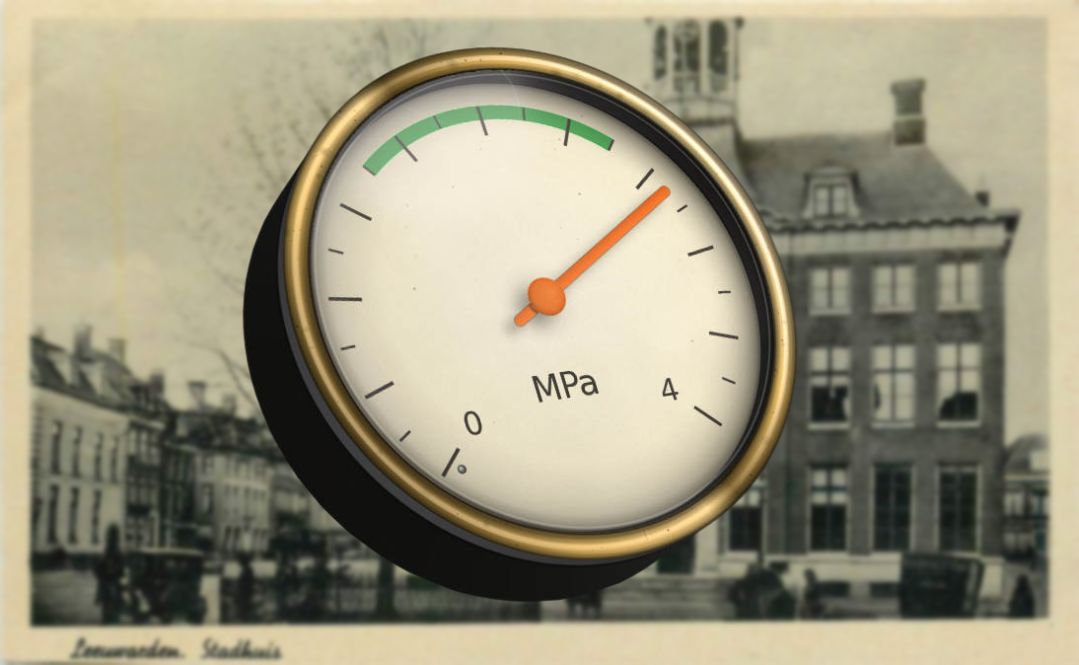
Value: 2.9 MPa
